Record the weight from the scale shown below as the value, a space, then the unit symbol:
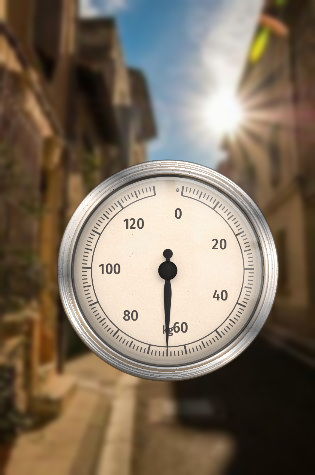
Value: 65 kg
